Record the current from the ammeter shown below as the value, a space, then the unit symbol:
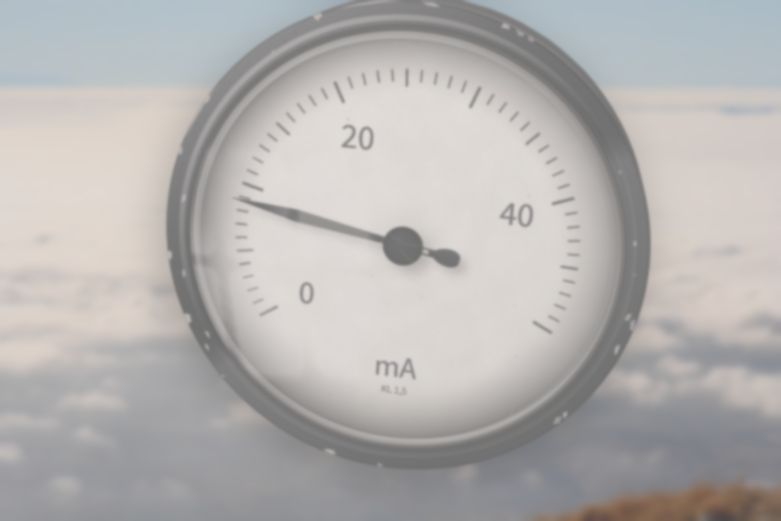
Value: 9 mA
